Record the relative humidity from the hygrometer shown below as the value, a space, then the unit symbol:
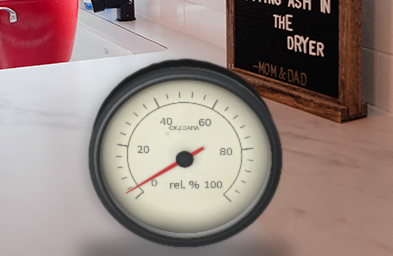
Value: 4 %
